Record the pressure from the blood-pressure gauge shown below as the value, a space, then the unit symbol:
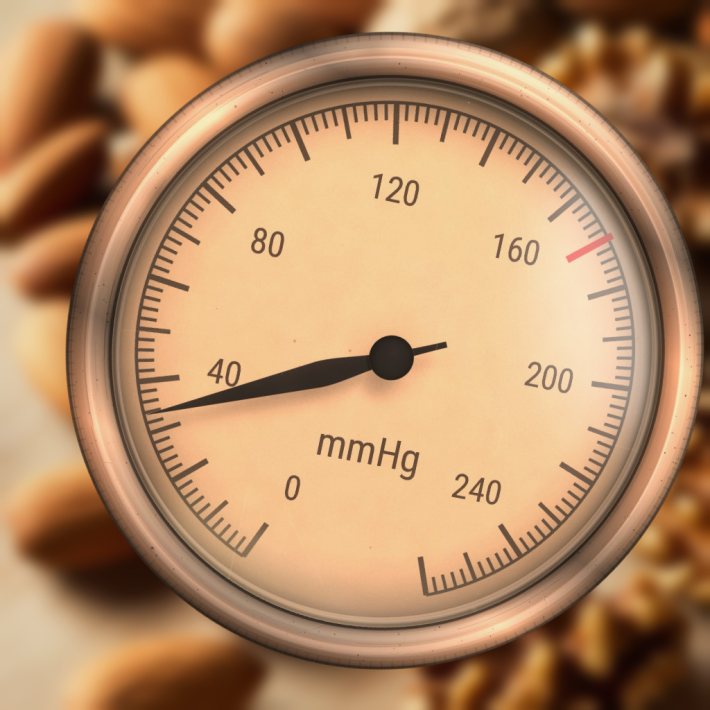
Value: 34 mmHg
